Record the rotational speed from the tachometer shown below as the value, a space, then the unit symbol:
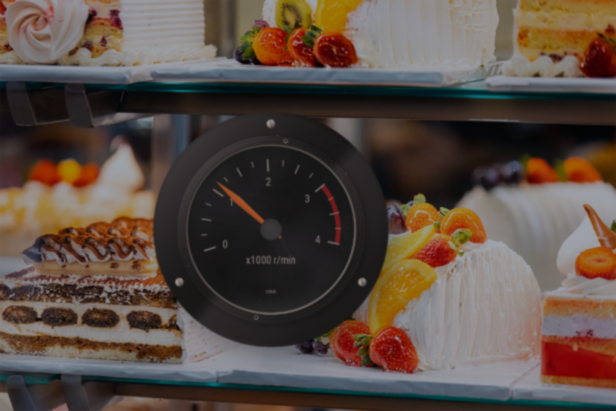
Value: 1125 rpm
